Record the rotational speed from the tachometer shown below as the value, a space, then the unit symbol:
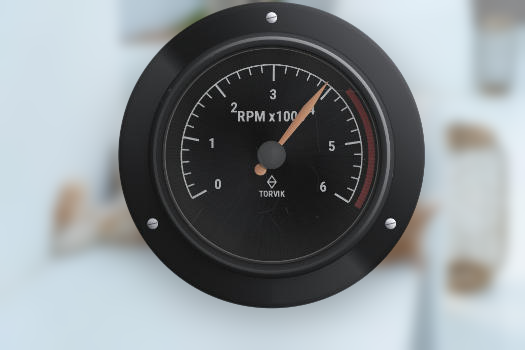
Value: 3900 rpm
